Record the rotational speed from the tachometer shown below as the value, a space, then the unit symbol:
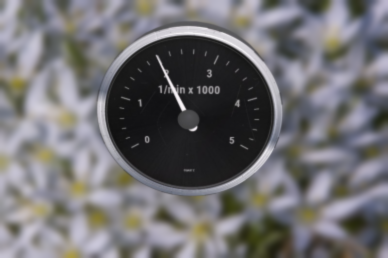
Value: 2000 rpm
